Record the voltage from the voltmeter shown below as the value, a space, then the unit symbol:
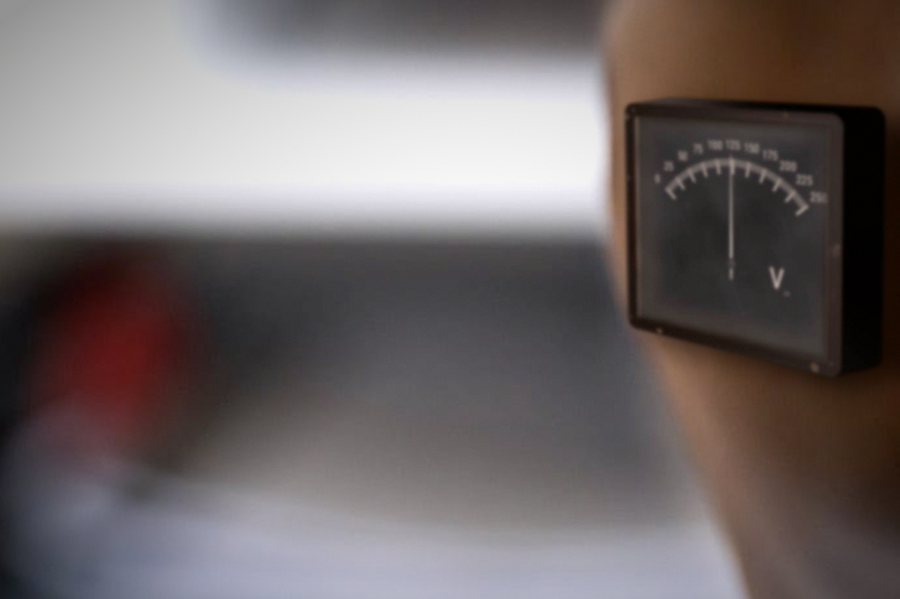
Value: 125 V
